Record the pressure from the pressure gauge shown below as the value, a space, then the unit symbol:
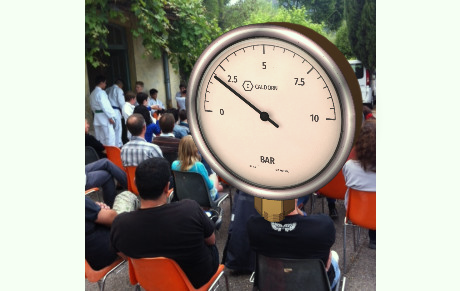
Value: 2 bar
